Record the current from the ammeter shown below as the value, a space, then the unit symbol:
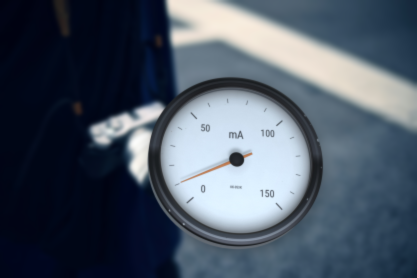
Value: 10 mA
